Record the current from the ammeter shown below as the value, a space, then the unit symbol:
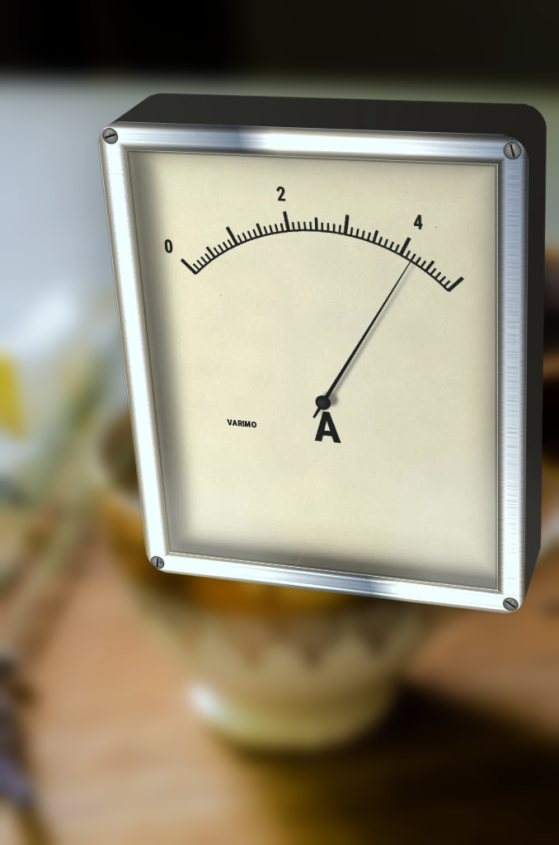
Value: 4.2 A
